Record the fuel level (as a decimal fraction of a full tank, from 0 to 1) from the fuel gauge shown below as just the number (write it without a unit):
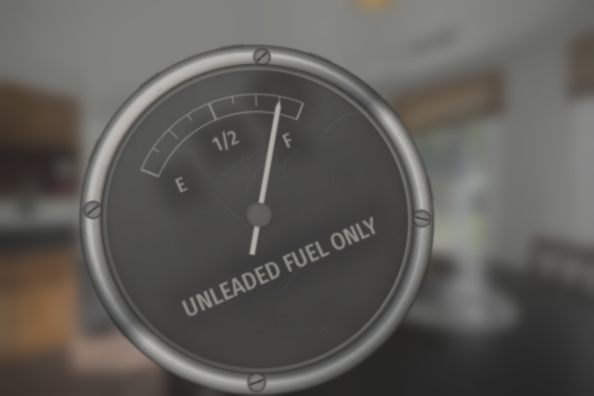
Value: 0.875
